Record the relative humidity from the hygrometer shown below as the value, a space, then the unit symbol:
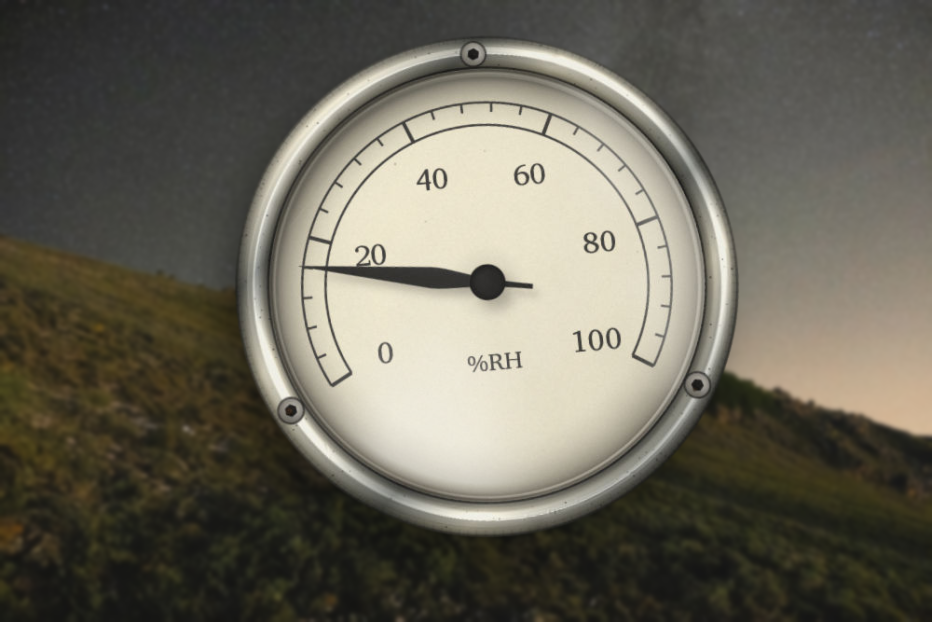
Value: 16 %
